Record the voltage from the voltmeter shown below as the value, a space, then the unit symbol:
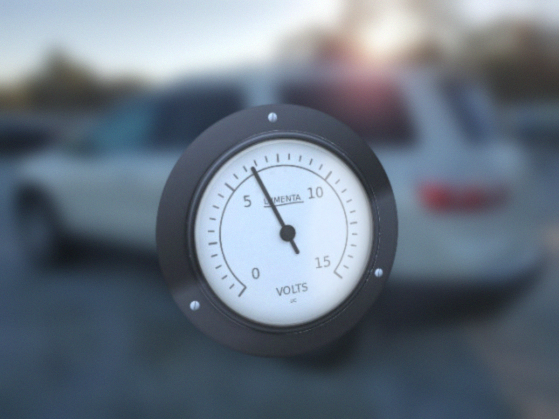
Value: 6.25 V
